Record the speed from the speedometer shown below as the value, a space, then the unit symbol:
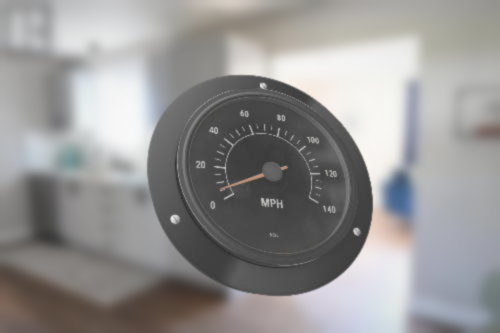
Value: 5 mph
